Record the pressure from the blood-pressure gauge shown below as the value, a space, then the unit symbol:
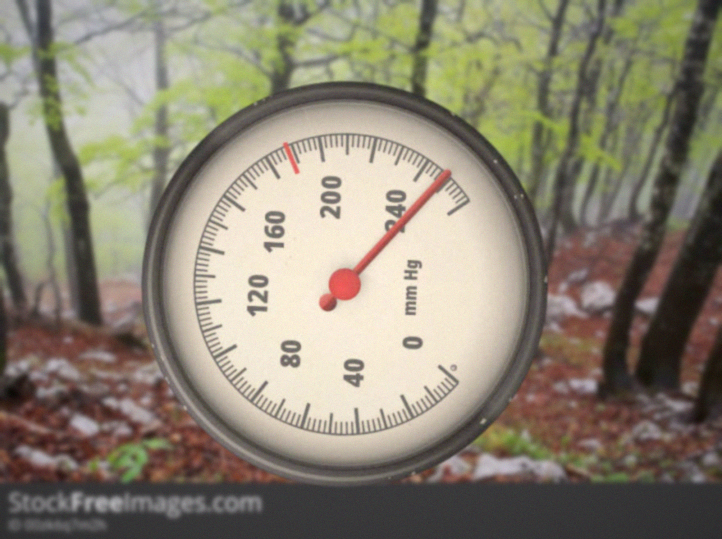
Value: 248 mmHg
